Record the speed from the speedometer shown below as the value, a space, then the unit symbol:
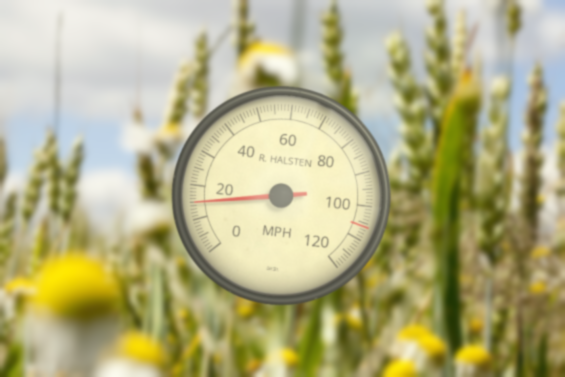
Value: 15 mph
